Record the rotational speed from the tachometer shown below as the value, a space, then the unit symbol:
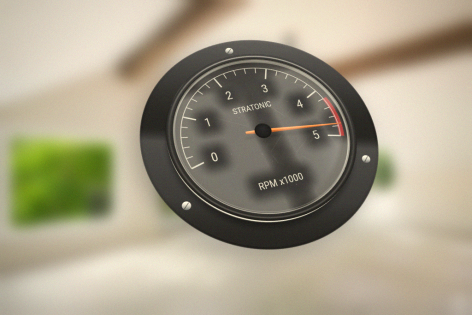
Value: 4800 rpm
